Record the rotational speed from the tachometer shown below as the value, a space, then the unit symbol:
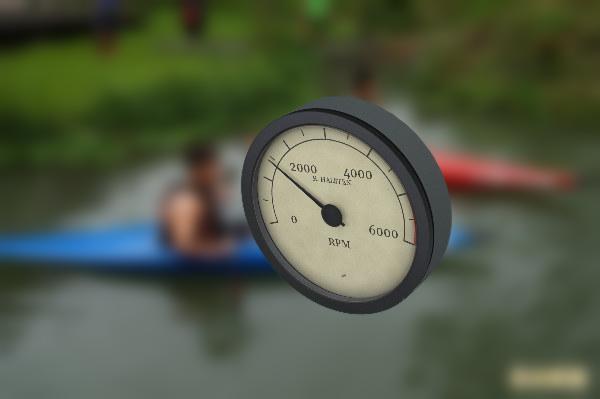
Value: 1500 rpm
